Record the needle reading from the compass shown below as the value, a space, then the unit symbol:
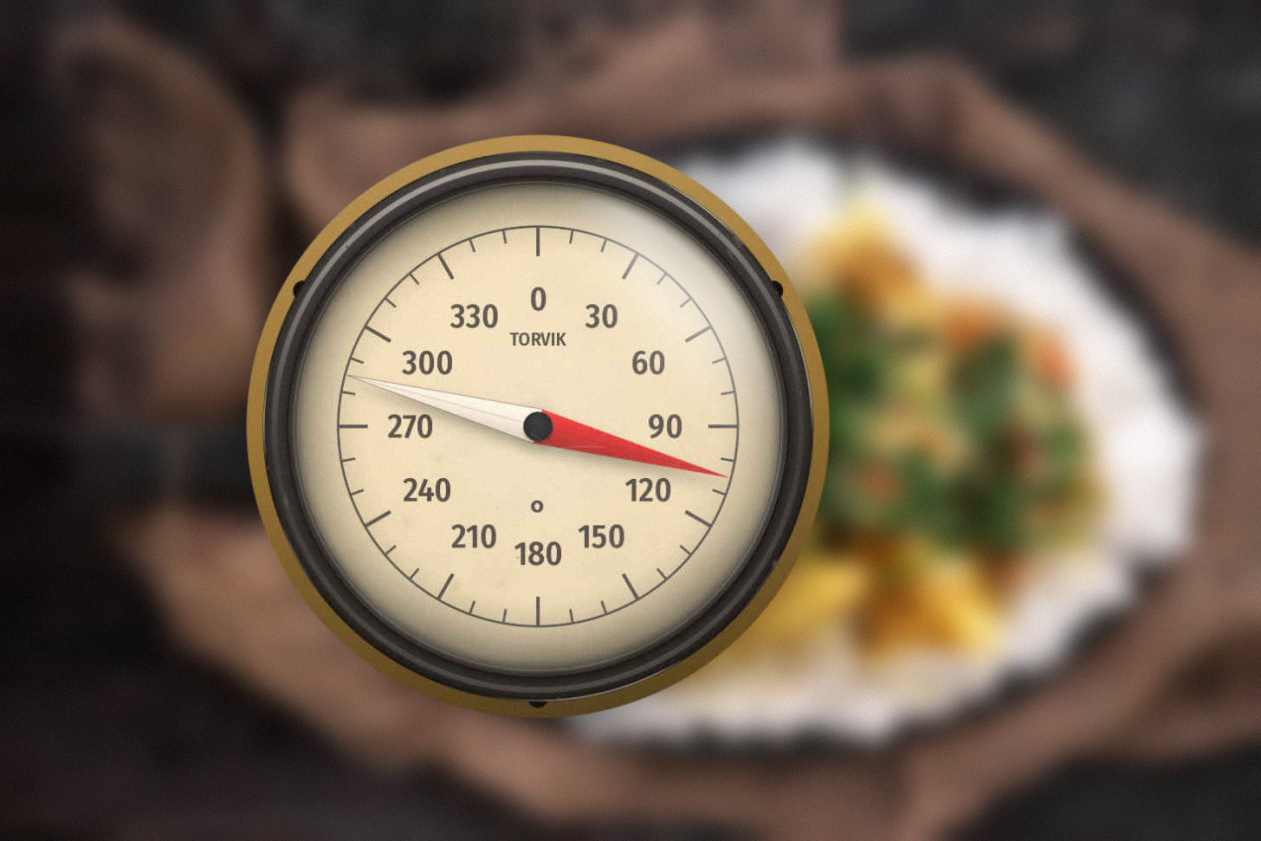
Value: 105 °
